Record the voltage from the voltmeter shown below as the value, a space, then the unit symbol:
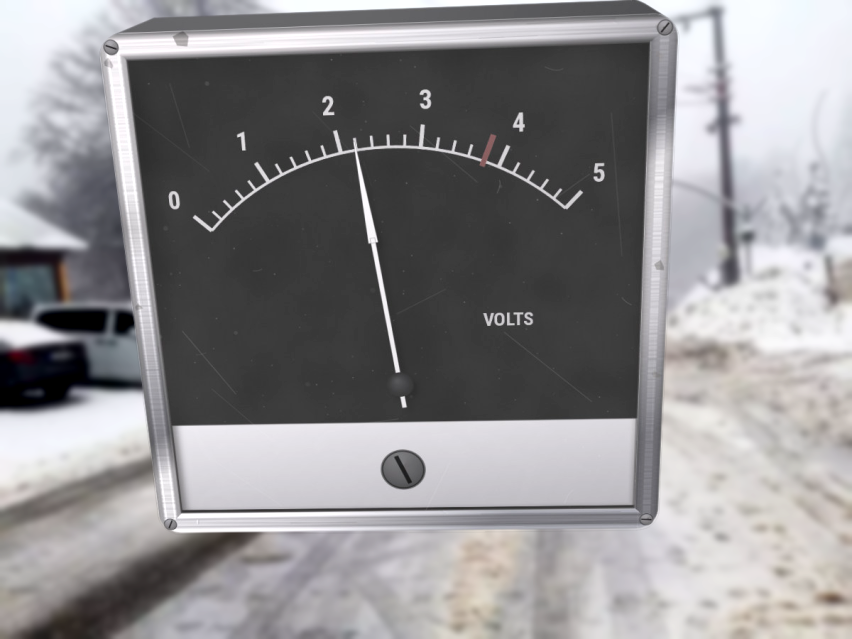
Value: 2.2 V
